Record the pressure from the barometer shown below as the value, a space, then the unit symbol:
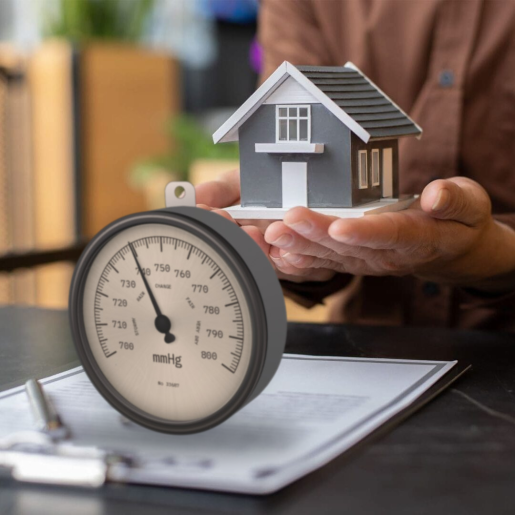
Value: 740 mmHg
